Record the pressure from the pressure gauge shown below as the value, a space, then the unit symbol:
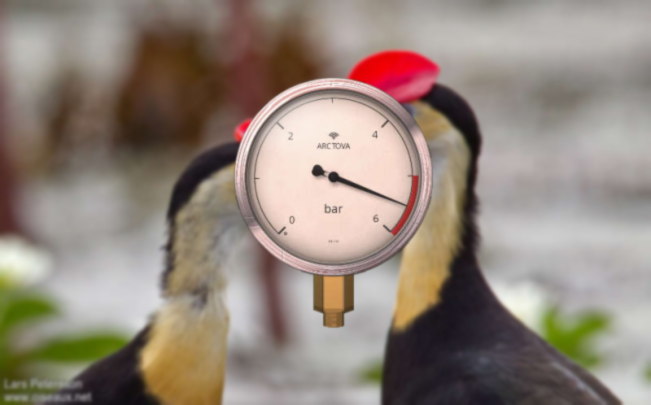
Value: 5.5 bar
